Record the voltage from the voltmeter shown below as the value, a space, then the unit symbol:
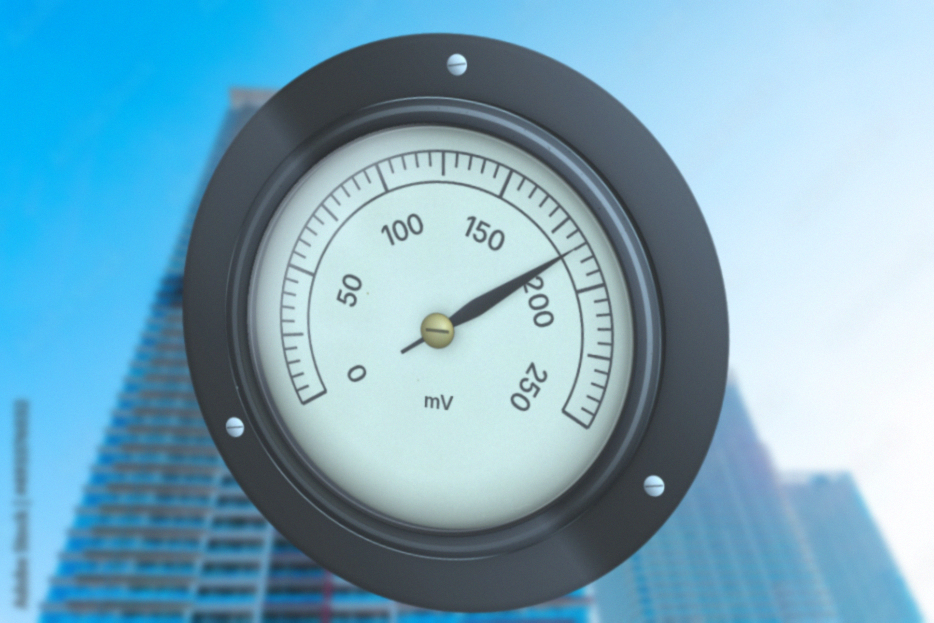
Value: 185 mV
